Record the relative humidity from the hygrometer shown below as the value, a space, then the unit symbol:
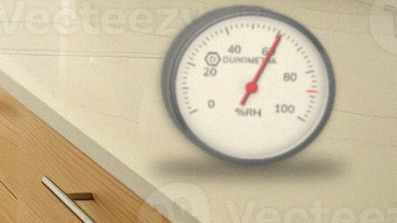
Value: 60 %
